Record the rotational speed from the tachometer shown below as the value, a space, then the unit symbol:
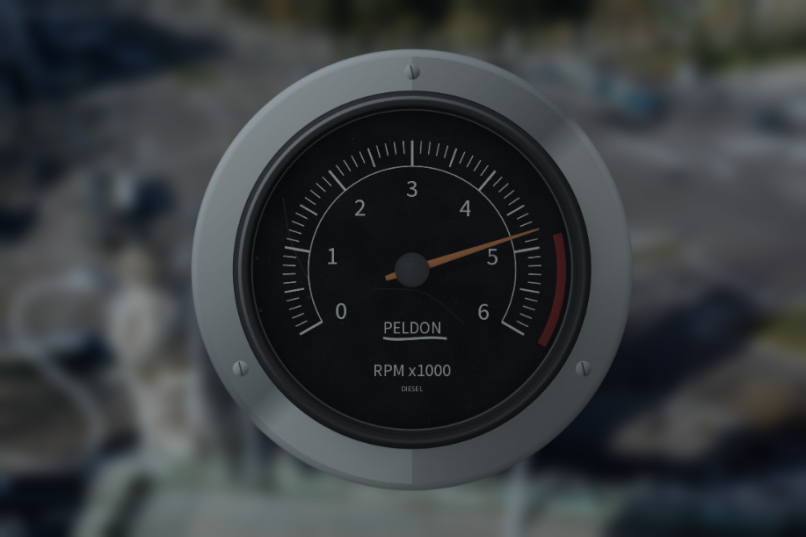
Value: 4800 rpm
